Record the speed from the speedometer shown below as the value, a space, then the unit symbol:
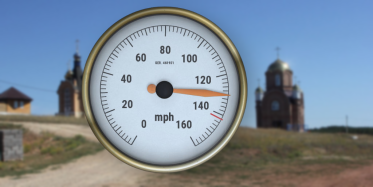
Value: 130 mph
